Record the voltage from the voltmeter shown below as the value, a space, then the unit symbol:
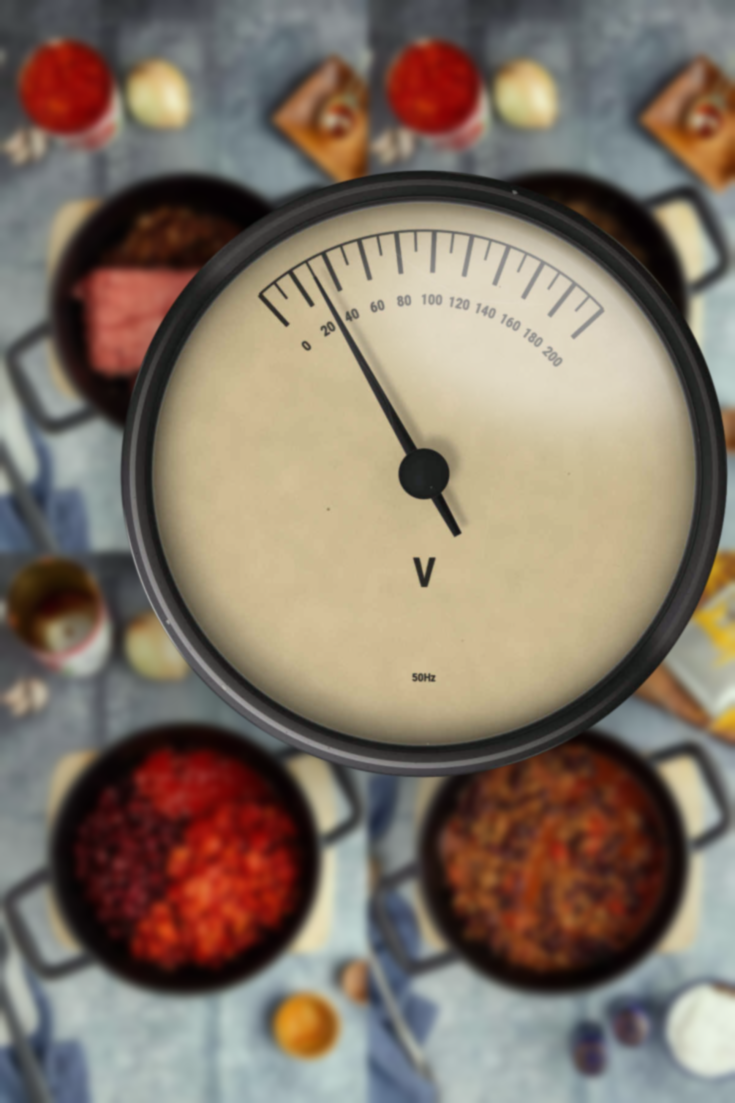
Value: 30 V
